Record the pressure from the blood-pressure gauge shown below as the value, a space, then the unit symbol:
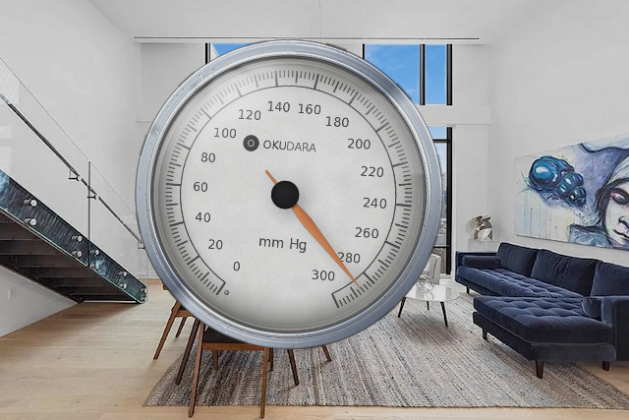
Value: 286 mmHg
